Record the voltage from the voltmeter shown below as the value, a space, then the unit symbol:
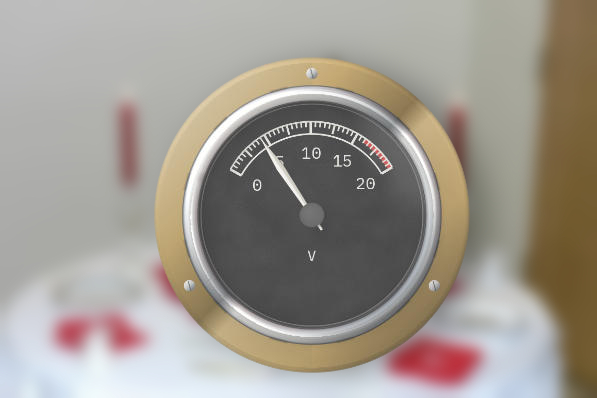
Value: 4.5 V
